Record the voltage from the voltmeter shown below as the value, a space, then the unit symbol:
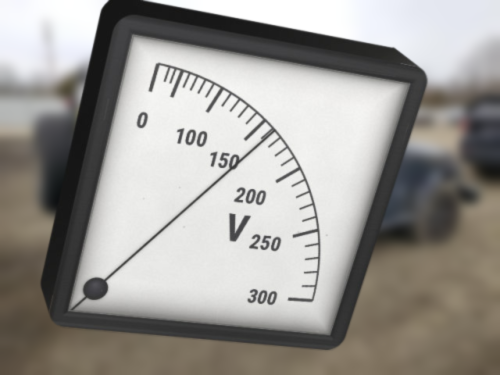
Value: 160 V
